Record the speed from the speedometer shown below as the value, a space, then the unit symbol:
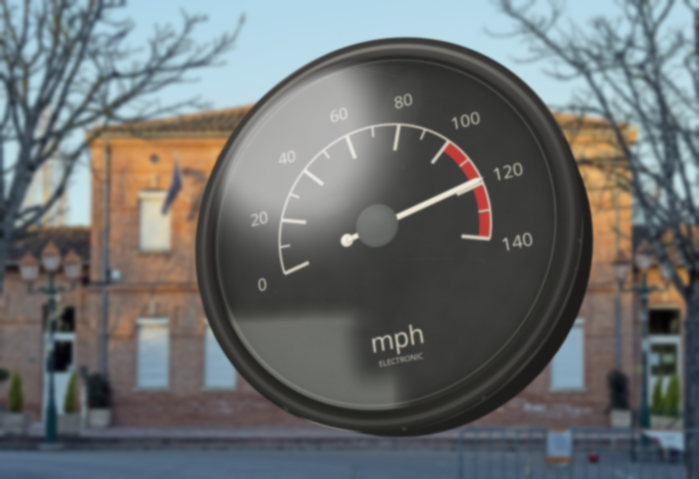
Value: 120 mph
